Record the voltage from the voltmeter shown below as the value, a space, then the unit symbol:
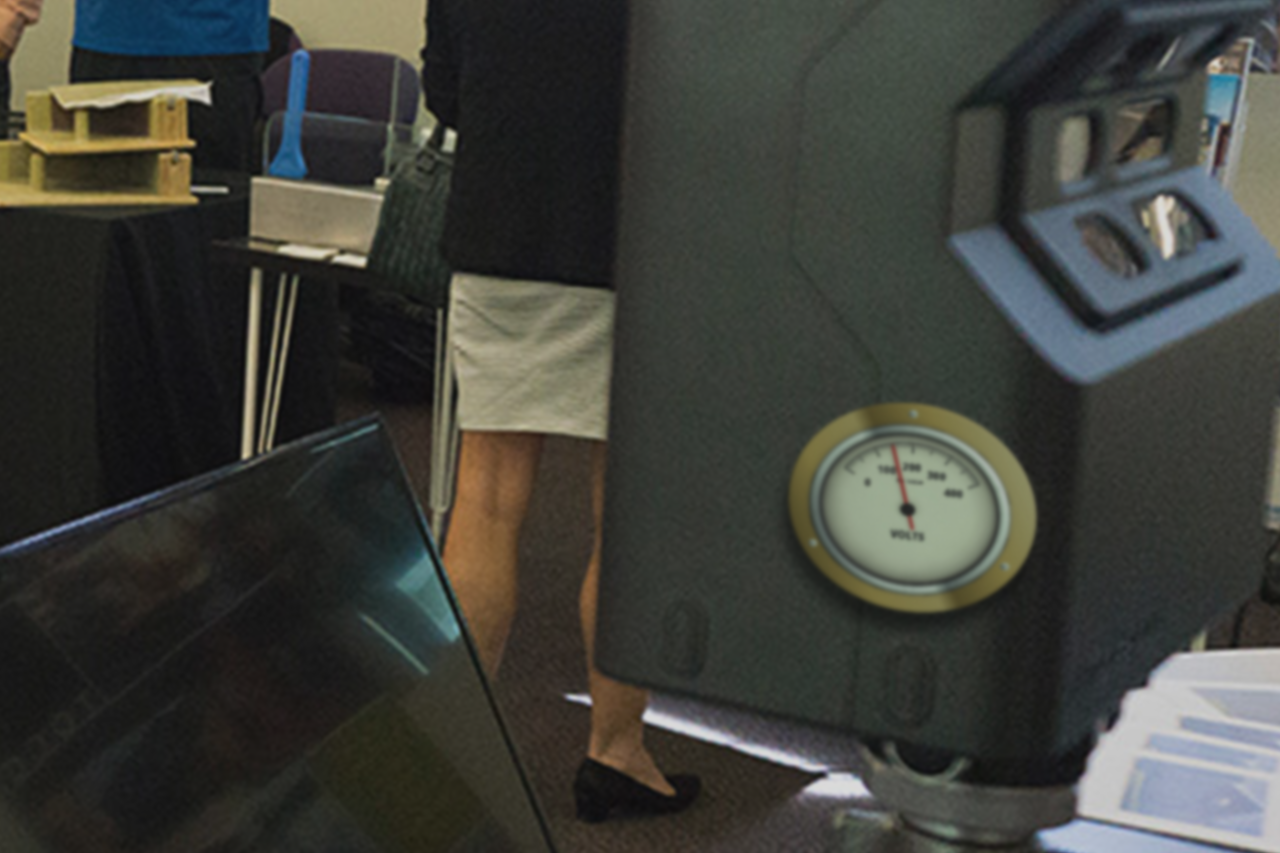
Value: 150 V
